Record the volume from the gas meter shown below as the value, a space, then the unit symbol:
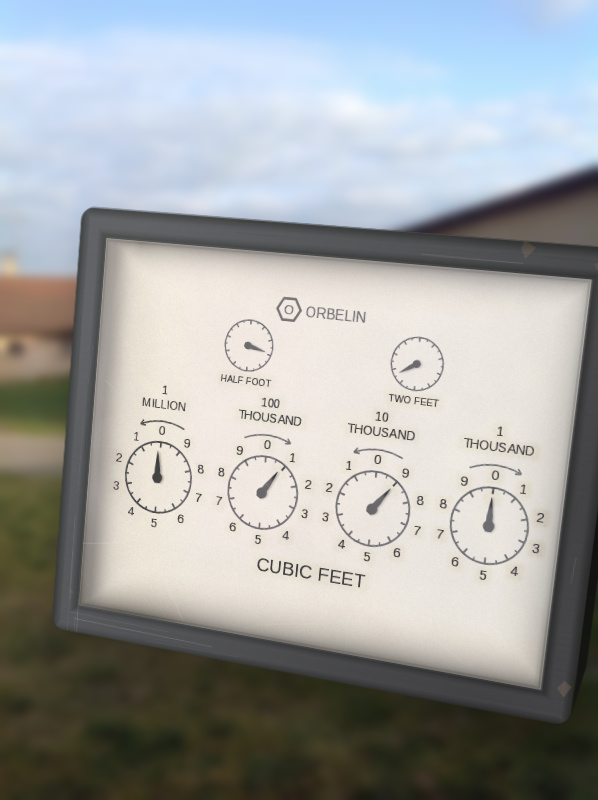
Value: 9000 ft³
